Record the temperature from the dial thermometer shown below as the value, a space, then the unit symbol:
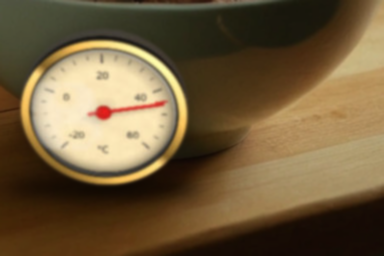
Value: 44 °C
